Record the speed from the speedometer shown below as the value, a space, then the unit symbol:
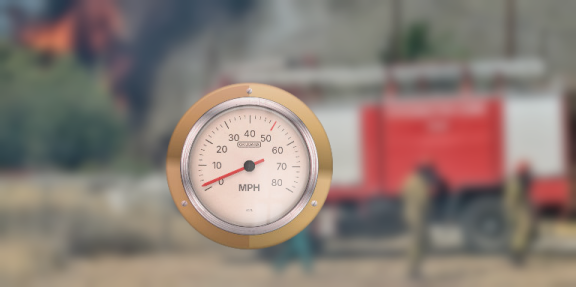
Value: 2 mph
